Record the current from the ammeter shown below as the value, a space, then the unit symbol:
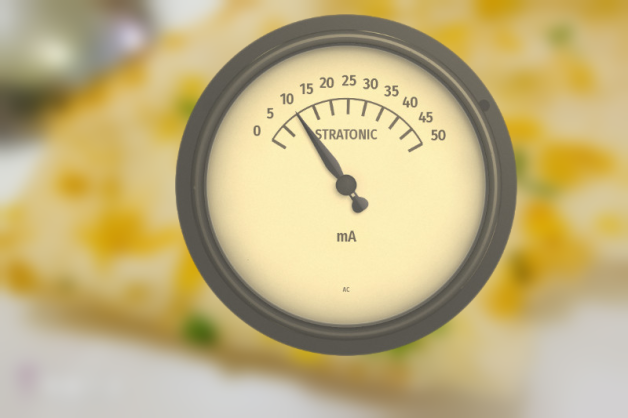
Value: 10 mA
